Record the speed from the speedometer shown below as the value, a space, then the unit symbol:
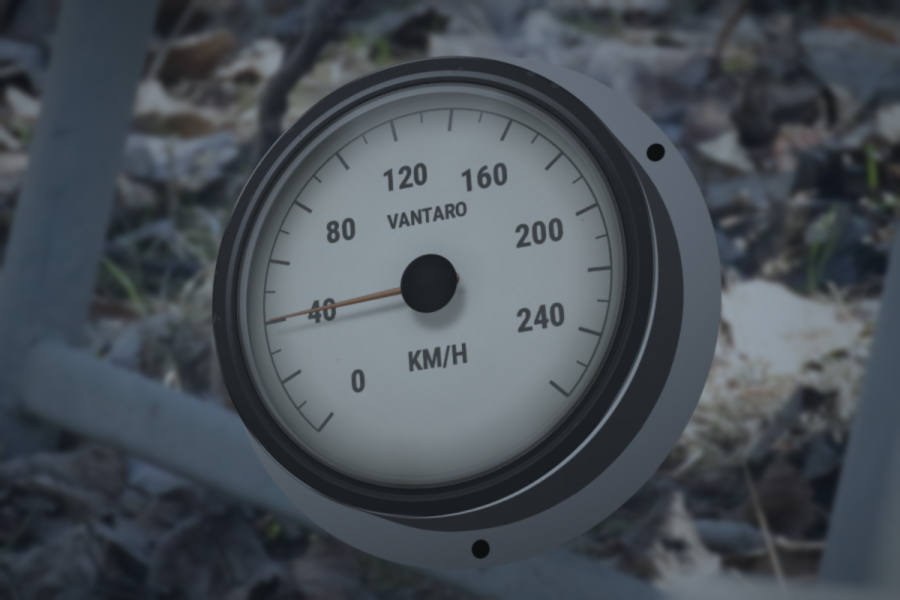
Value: 40 km/h
